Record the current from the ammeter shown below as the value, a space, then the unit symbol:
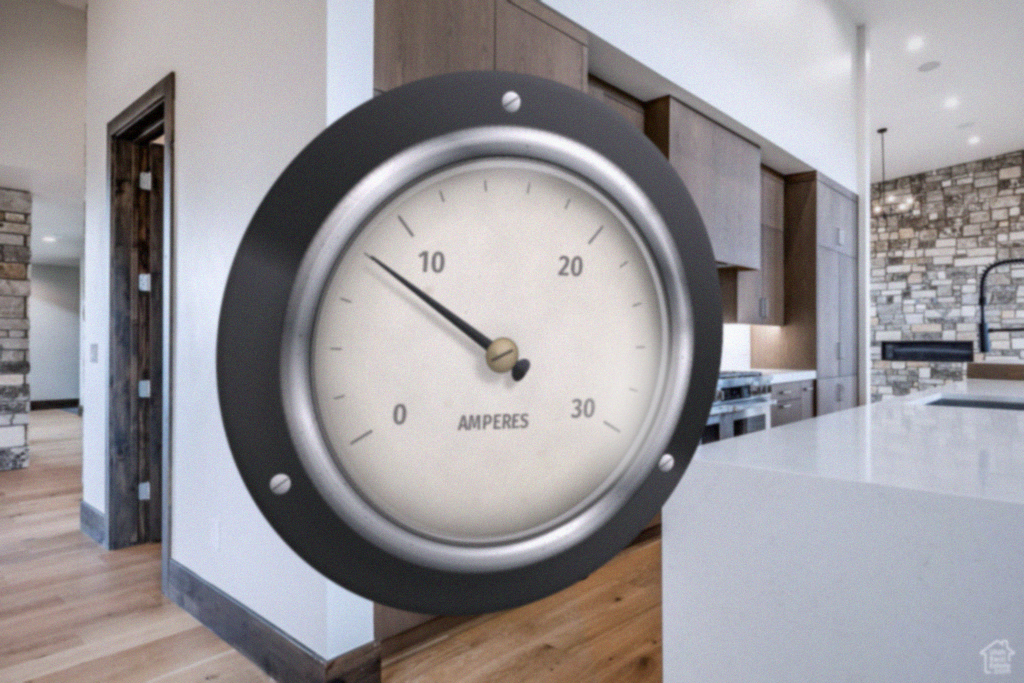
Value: 8 A
